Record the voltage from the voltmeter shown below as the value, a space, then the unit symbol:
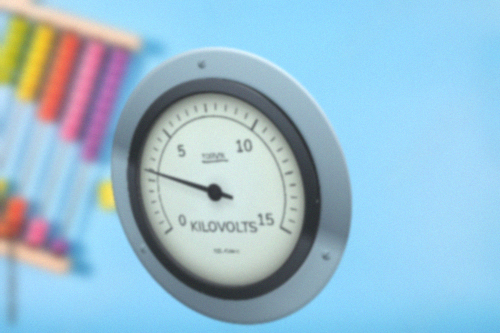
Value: 3 kV
